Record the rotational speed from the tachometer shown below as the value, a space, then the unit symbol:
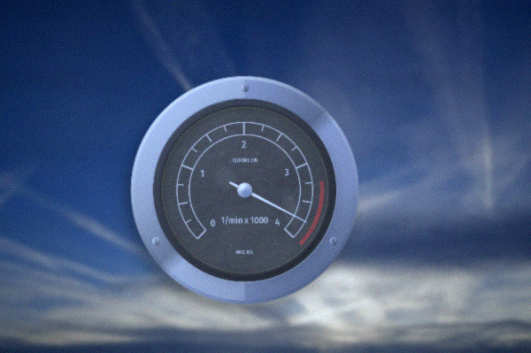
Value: 3750 rpm
